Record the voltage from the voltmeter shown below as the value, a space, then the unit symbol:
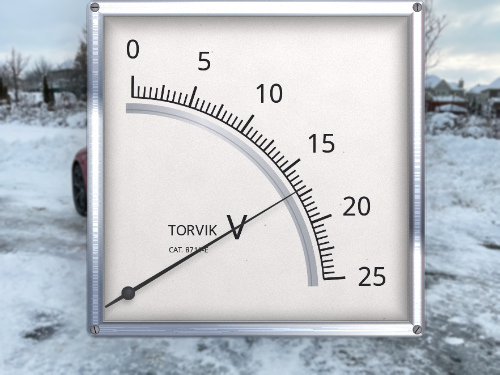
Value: 17 V
